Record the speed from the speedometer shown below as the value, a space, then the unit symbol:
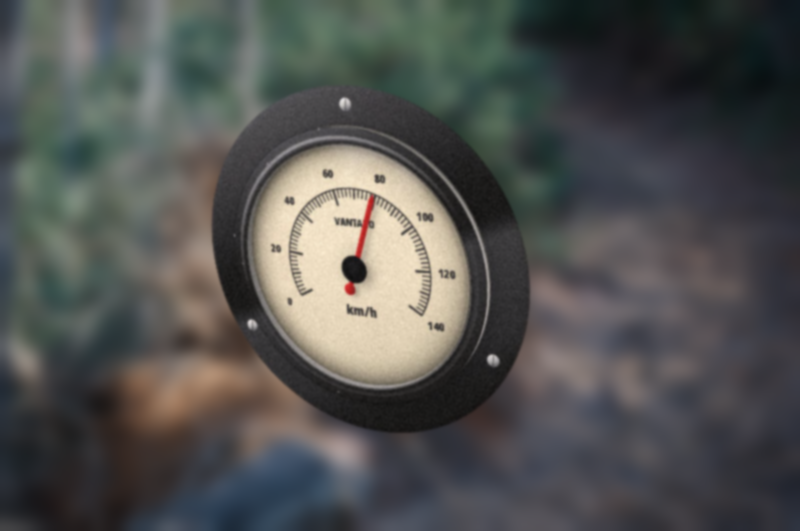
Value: 80 km/h
